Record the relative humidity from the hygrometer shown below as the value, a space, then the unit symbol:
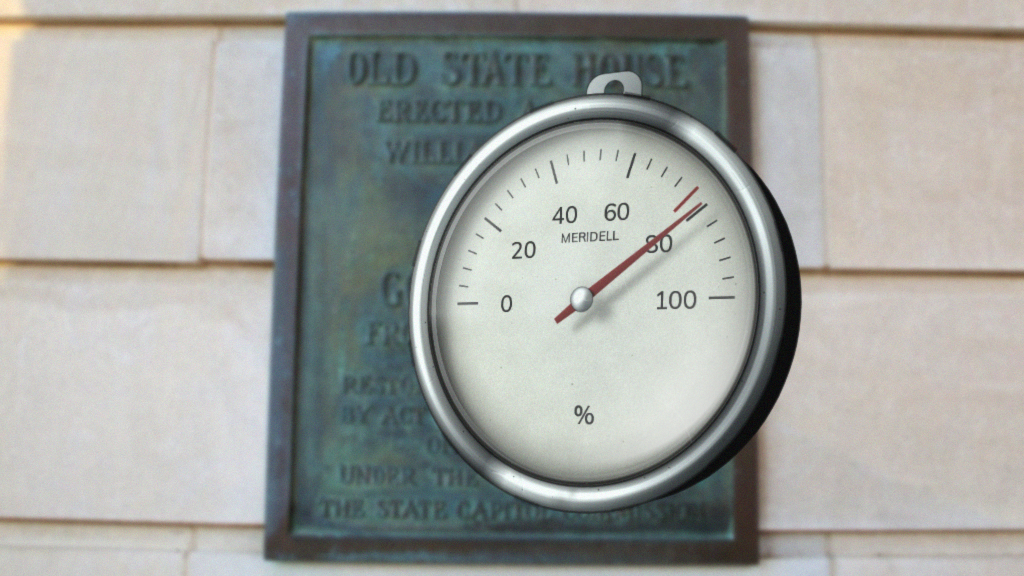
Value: 80 %
